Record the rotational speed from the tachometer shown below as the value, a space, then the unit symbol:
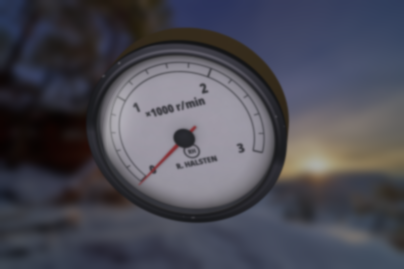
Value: 0 rpm
